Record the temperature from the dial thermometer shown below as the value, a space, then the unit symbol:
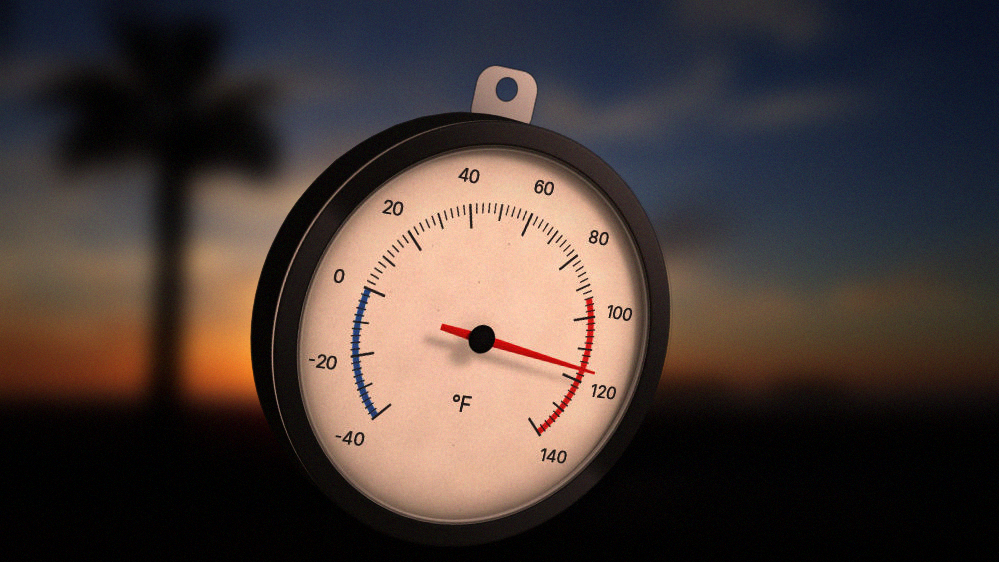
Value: 116 °F
